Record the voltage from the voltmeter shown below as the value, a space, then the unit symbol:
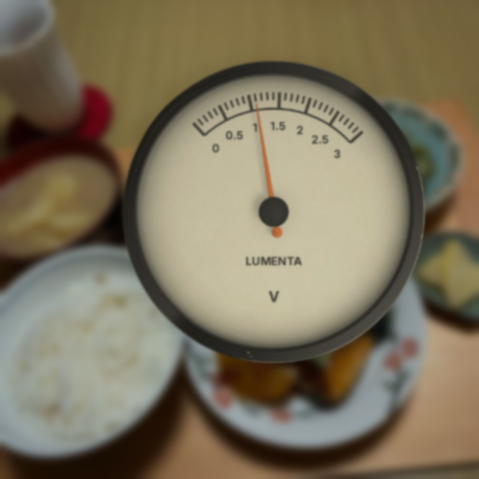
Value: 1.1 V
